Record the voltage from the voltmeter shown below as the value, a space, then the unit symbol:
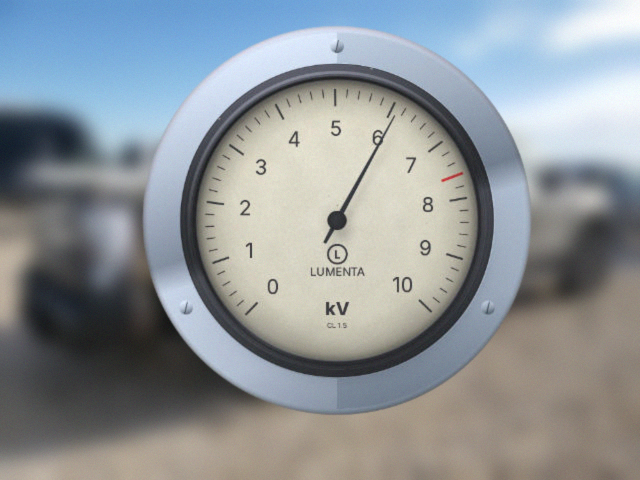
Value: 6.1 kV
